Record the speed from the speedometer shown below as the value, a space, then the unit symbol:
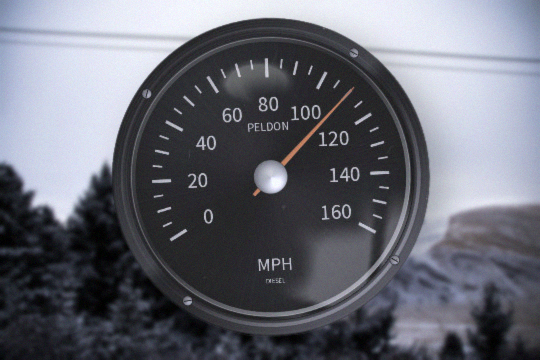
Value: 110 mph
